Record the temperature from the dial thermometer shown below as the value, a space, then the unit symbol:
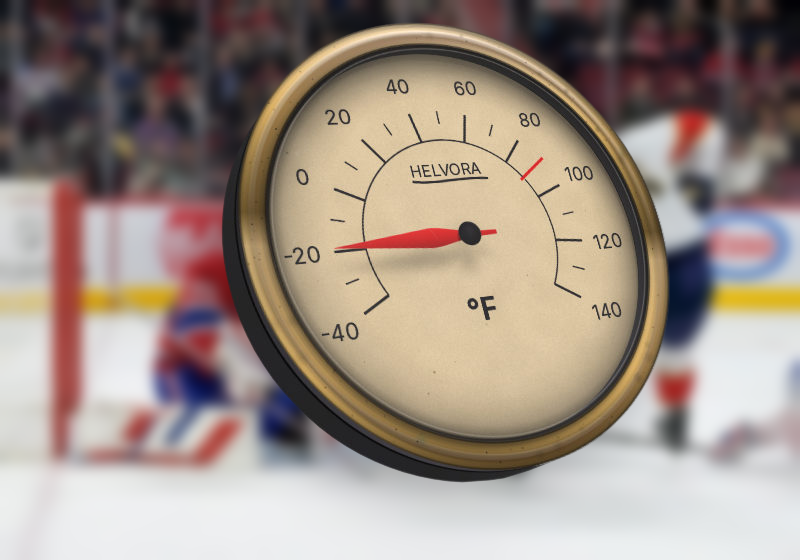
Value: -20 °F
